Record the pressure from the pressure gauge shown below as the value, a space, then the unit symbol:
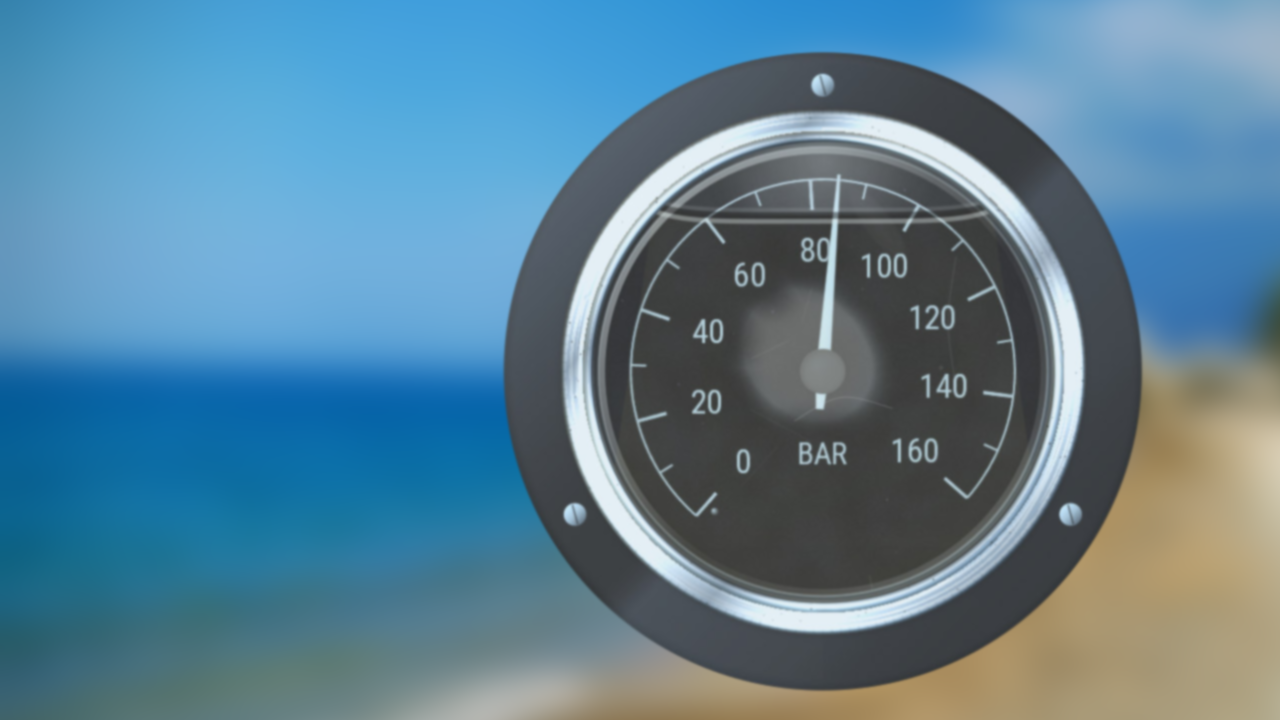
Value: 85 bar
